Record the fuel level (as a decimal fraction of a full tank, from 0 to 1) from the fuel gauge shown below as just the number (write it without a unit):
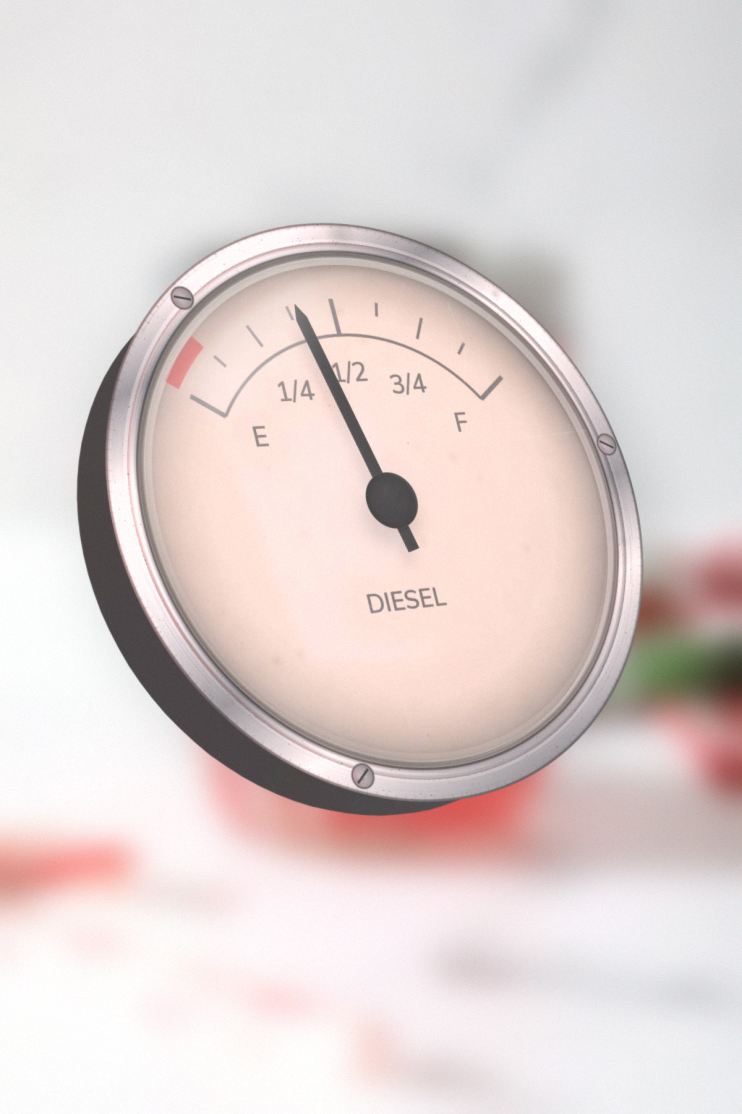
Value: 0.375
